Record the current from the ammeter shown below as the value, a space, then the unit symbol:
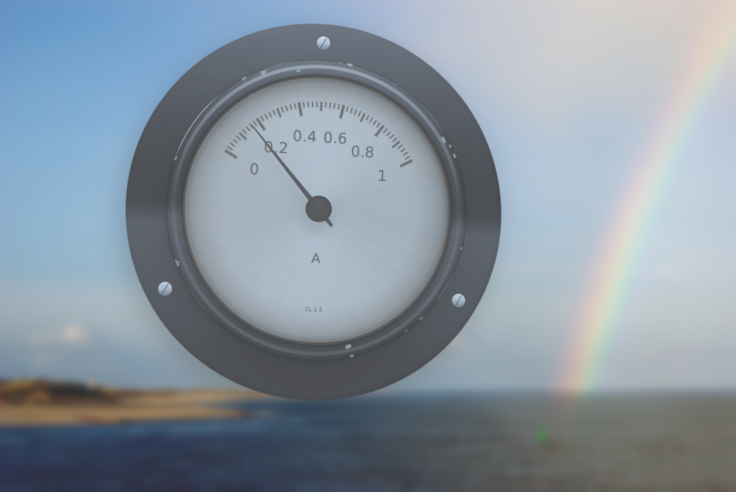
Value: 0.16 A
